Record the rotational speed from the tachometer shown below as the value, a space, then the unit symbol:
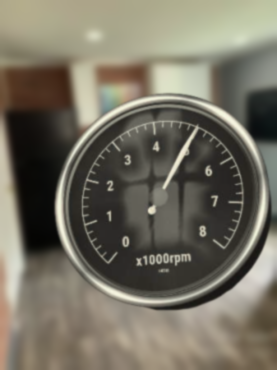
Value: 5000 rpm
